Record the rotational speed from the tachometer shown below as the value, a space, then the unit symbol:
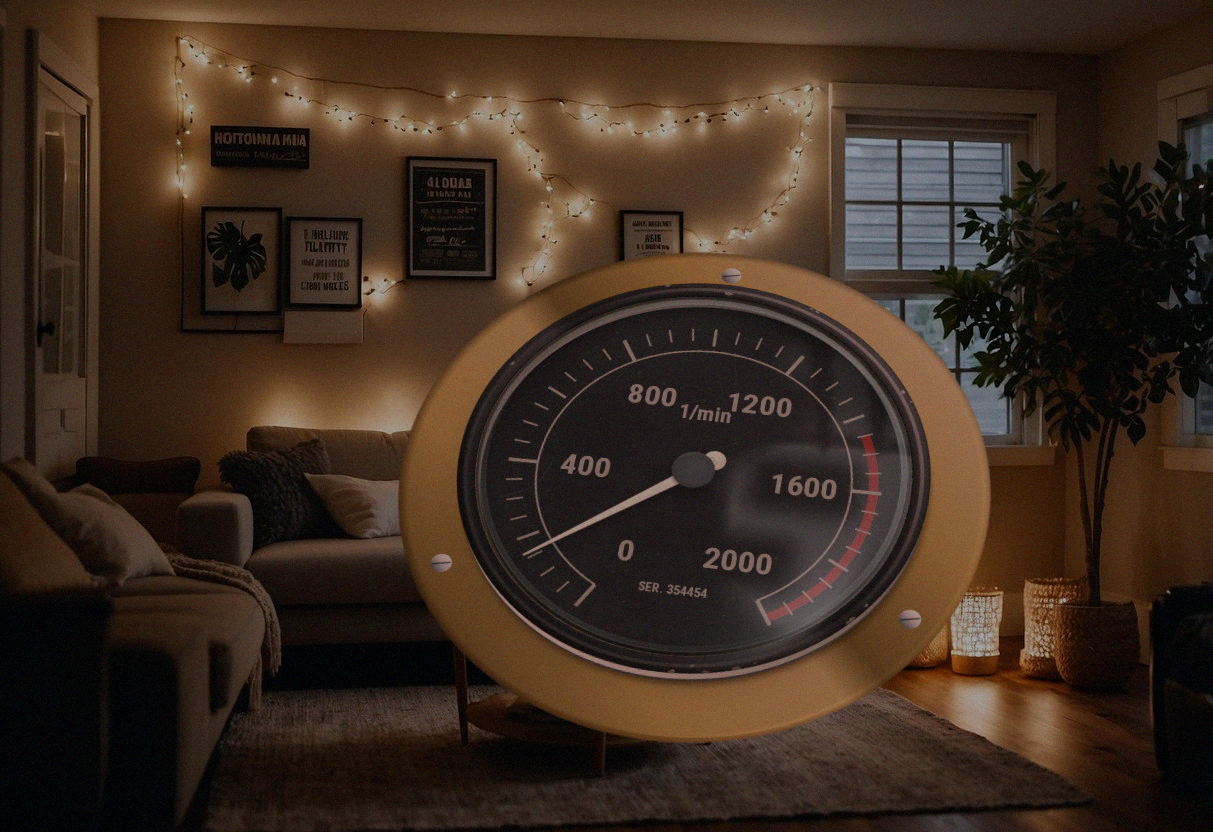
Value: 150 rpm
